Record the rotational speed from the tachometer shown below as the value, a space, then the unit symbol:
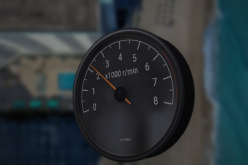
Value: 2250 rpm
